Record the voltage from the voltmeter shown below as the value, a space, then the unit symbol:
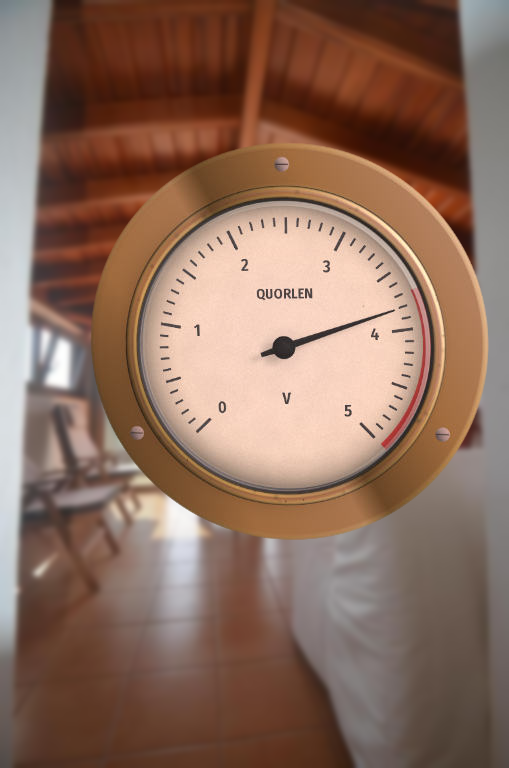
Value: 3.8 V
